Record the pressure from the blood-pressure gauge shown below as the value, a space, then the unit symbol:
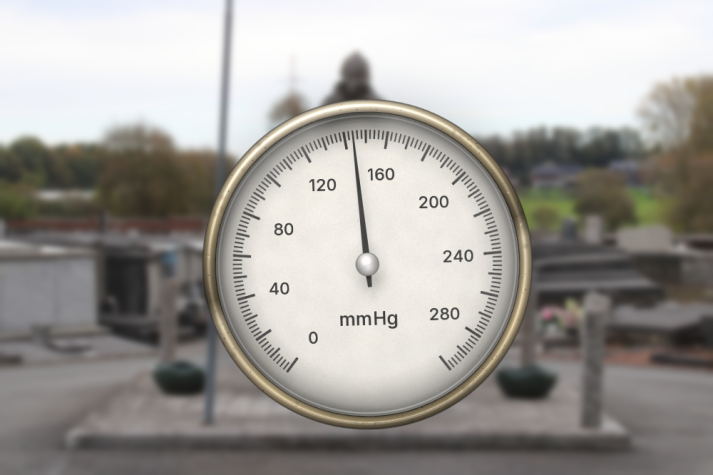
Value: 144 mmHg
